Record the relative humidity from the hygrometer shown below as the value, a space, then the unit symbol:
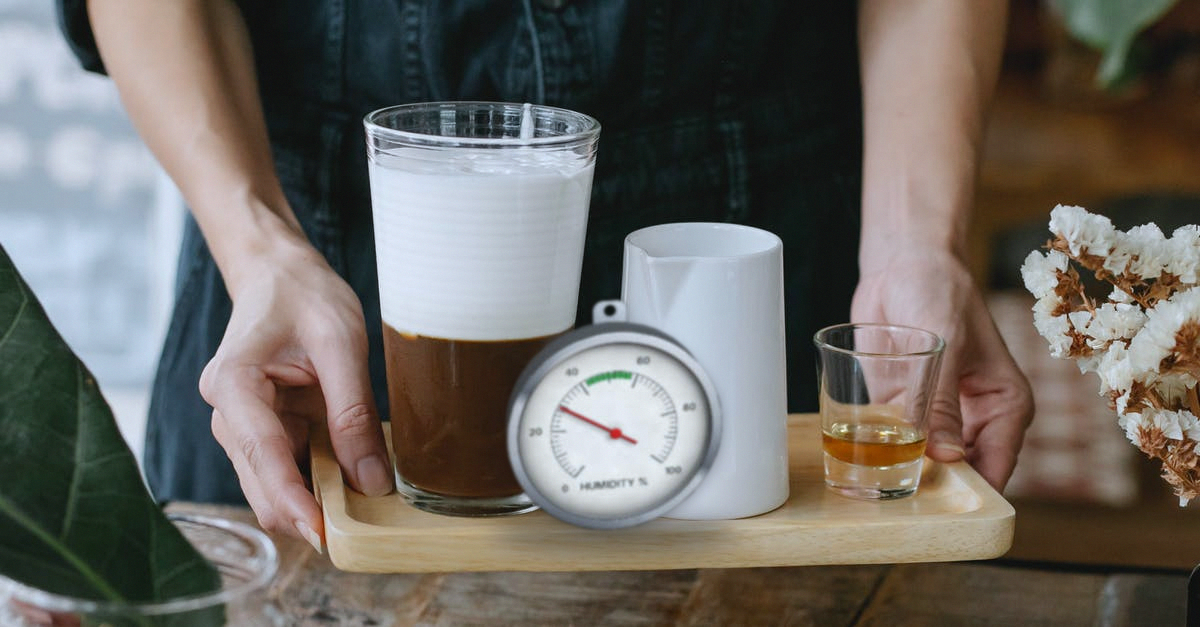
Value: 30 %
